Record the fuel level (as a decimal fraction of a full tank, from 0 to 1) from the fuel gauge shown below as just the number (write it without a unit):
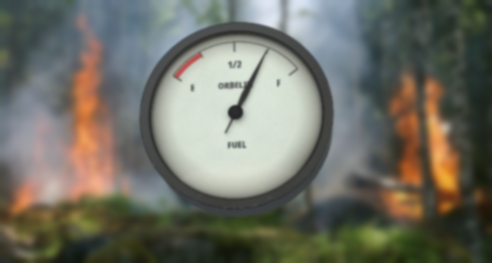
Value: 0.75
